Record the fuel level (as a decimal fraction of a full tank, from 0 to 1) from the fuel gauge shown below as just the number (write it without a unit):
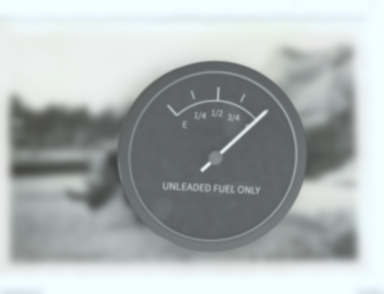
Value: 1
